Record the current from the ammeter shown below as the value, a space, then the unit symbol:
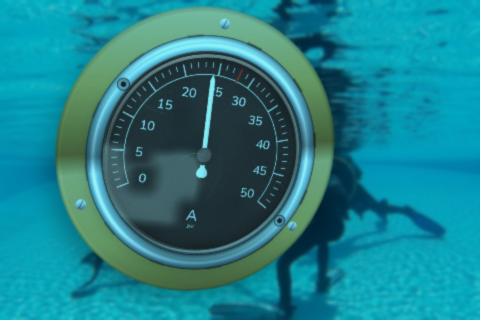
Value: 24 A
